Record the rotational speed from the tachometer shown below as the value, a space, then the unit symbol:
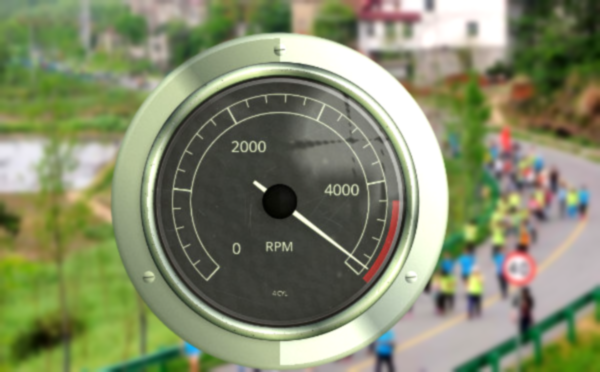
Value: 4900 rpm
